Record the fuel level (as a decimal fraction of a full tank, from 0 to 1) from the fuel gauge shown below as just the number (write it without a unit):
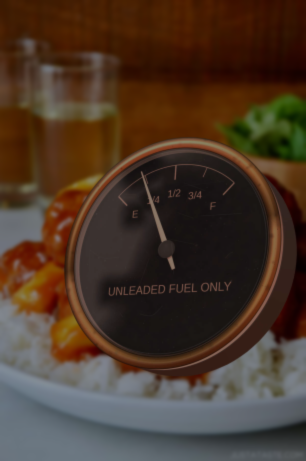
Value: 0.25
